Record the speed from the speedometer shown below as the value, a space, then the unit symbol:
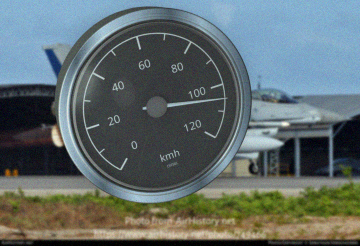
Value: 105 km/h
